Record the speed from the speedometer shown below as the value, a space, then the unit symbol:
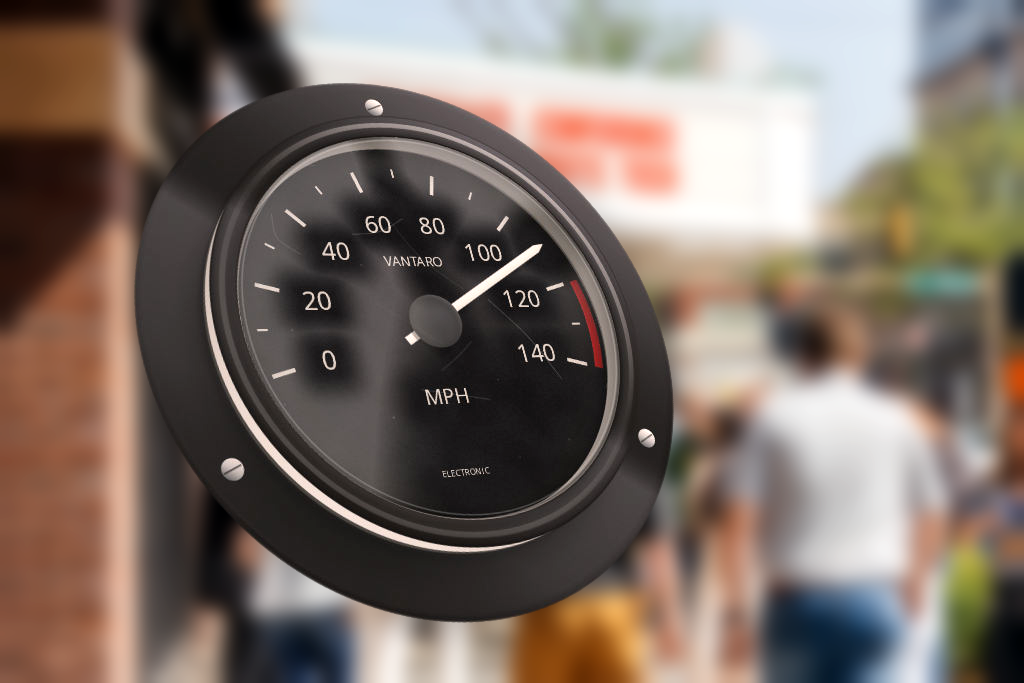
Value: 110 mph
